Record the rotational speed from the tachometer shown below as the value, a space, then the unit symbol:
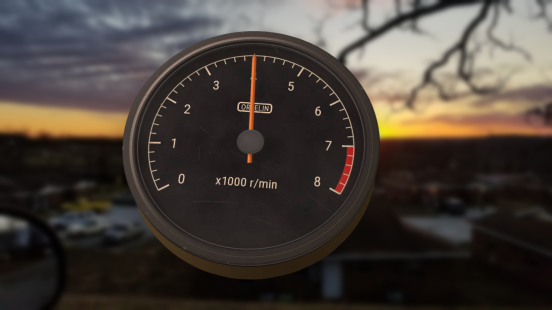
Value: 4000 rpm
